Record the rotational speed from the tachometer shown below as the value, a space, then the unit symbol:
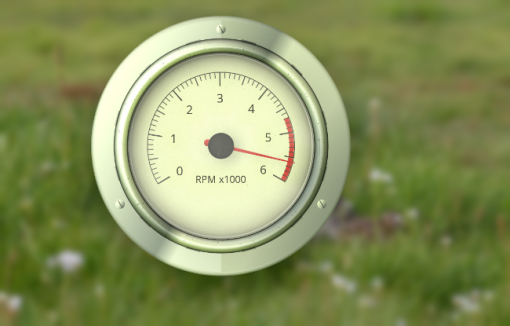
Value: 5600 rpm
